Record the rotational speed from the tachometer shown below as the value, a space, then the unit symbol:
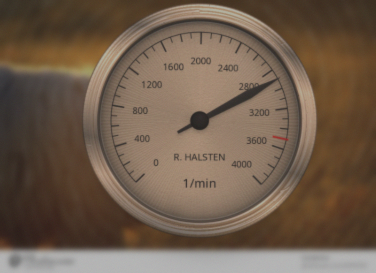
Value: 2900 rpm
